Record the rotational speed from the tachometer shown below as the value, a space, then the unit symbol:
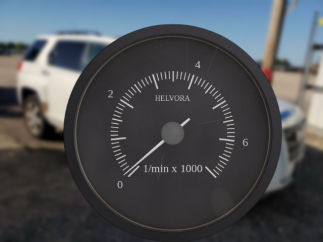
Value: 100 rpm
